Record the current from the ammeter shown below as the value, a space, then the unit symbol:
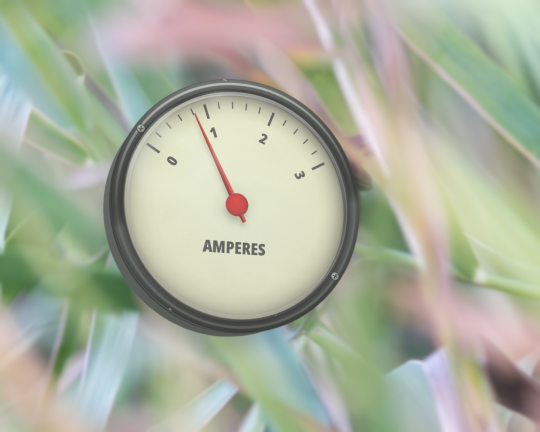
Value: 0.8 A
